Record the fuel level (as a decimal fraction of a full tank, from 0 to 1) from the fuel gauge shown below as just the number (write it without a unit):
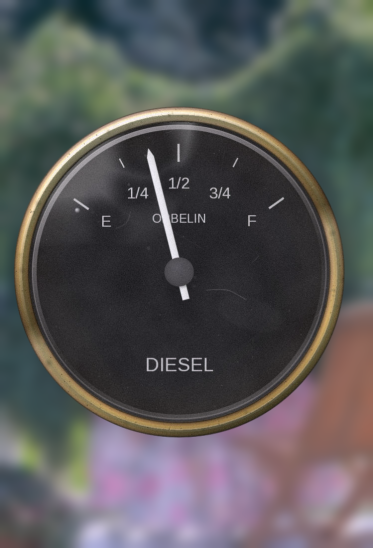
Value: 0.375
